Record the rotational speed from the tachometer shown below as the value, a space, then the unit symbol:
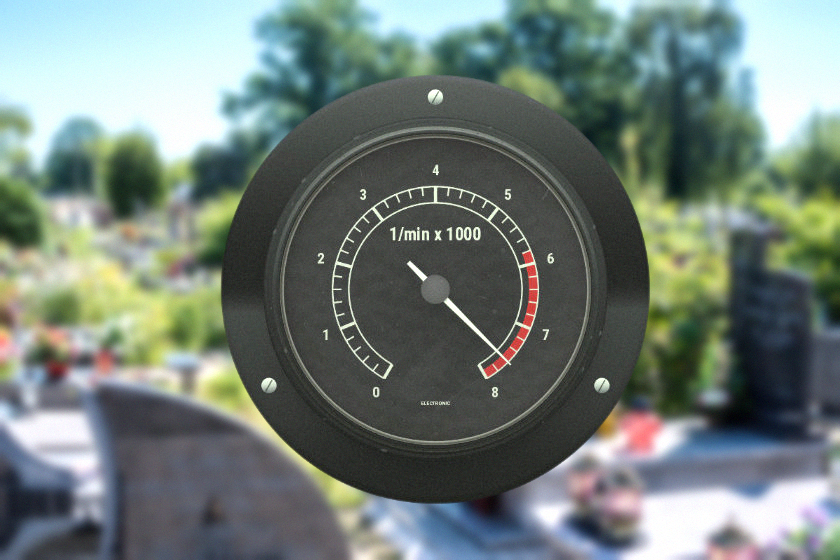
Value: 7600 rpm
